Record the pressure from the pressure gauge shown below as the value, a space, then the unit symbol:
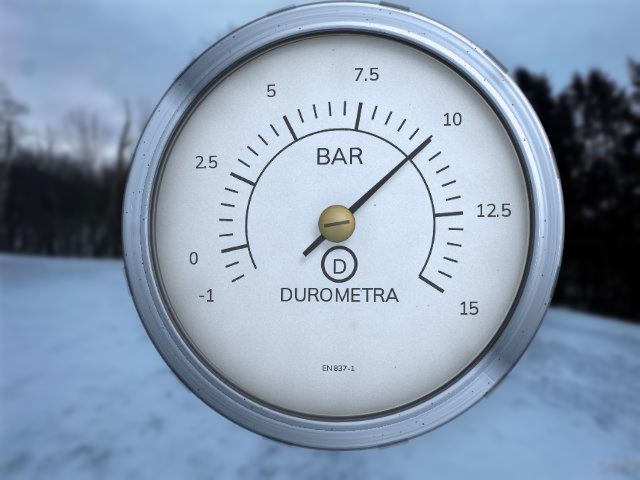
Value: 10 bar
